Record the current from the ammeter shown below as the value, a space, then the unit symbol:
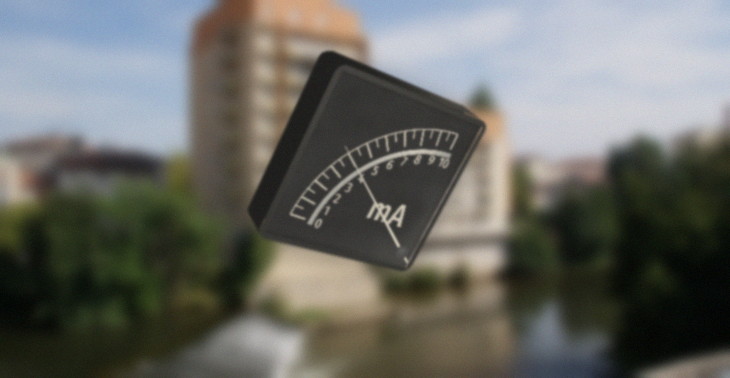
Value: 4 mA
